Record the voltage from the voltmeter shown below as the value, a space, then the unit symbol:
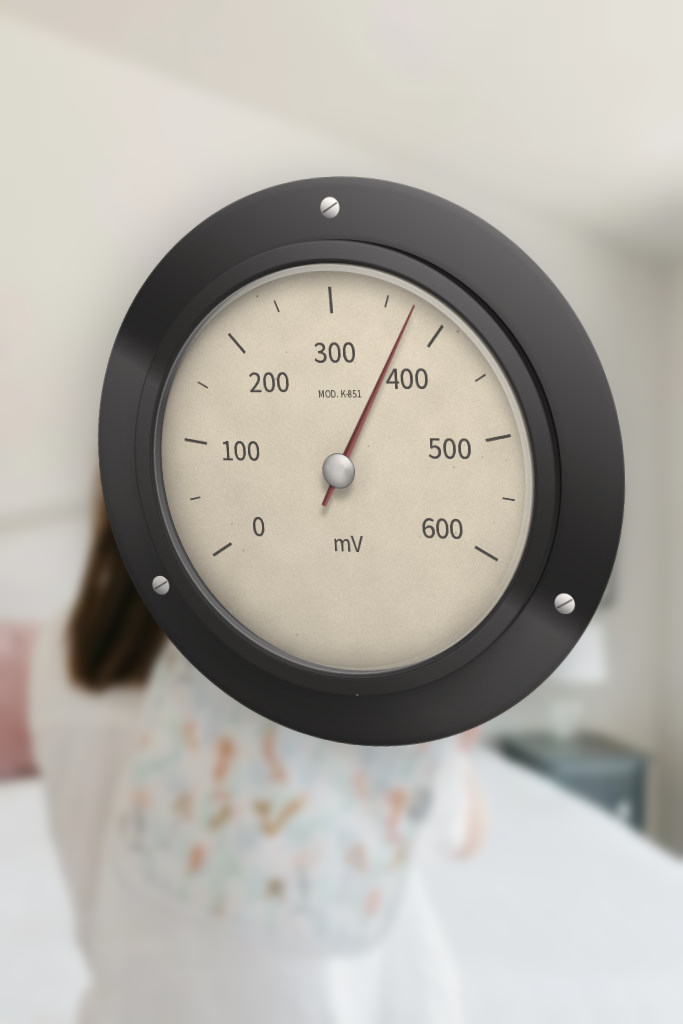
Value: 375 mV
